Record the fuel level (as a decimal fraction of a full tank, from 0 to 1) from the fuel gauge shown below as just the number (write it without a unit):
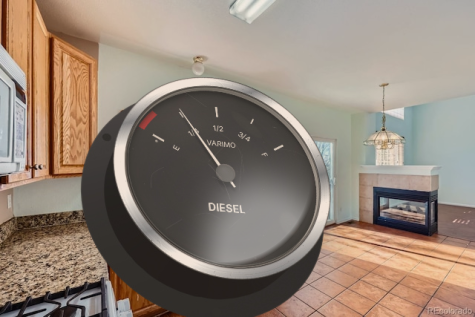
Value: 0.25
